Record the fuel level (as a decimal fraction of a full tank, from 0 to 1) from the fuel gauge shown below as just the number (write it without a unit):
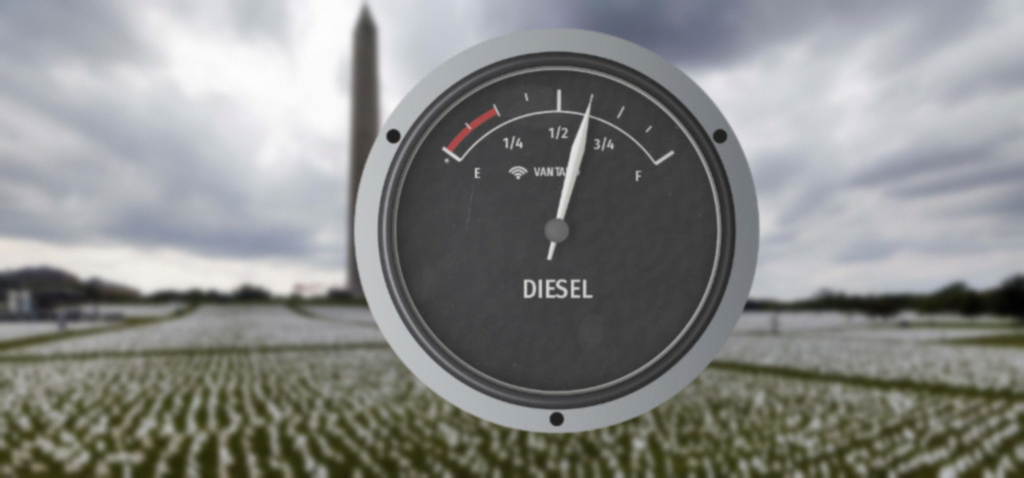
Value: 0.625
